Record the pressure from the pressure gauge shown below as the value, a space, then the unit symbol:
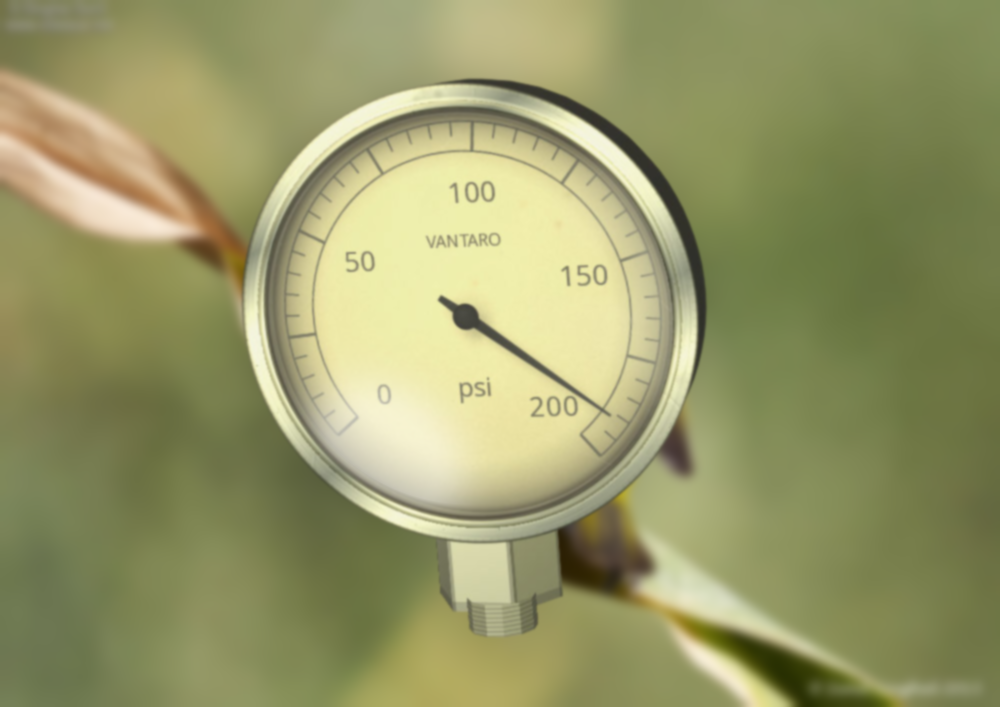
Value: 190 psi
